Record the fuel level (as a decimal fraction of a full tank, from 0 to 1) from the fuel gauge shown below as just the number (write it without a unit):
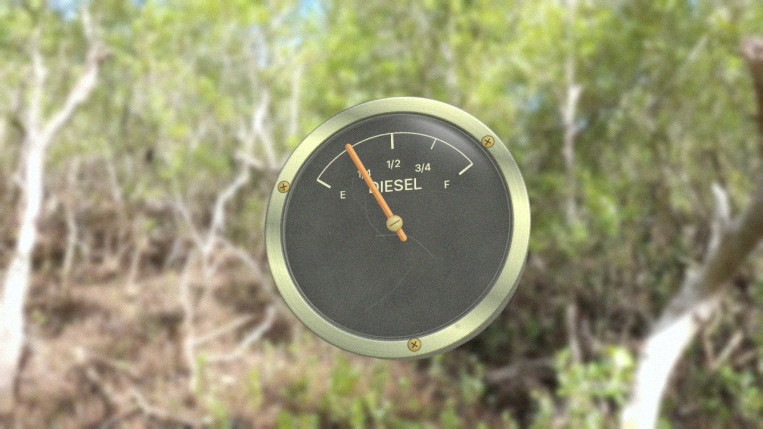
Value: 0.25
